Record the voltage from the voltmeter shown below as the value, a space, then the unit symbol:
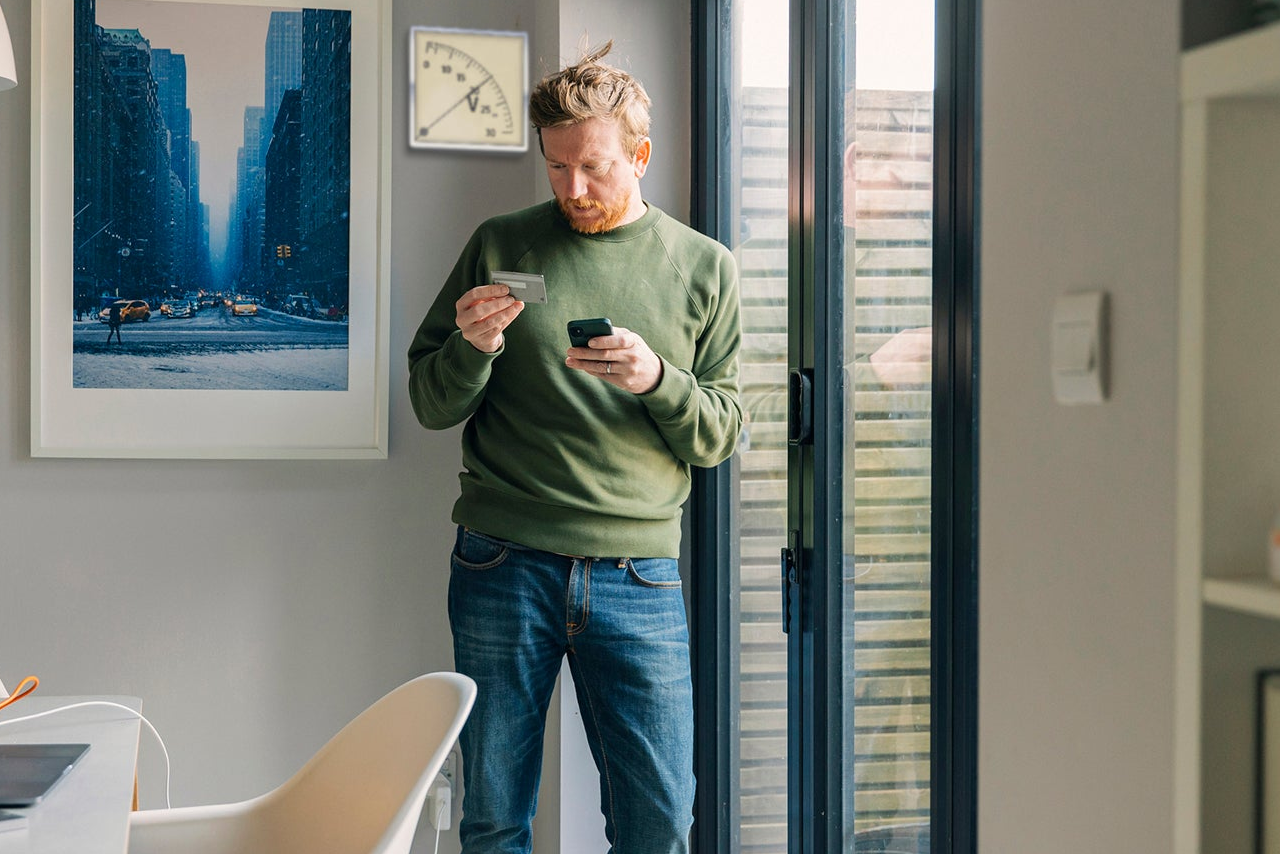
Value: 20 V
